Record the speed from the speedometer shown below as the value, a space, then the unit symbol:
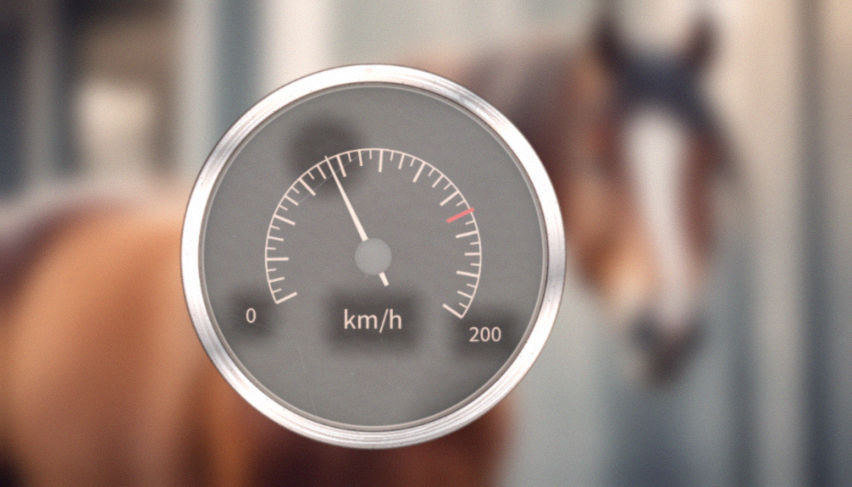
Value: 75 km/h
